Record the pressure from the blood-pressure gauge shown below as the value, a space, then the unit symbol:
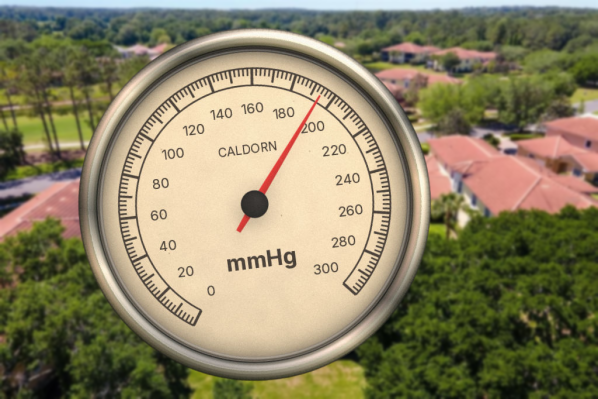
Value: 194 mmHg
